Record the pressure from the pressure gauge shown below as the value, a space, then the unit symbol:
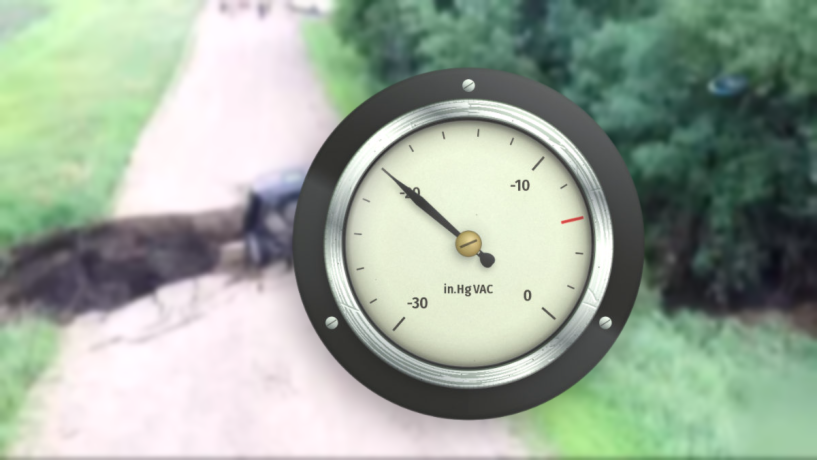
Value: -20 inHg
